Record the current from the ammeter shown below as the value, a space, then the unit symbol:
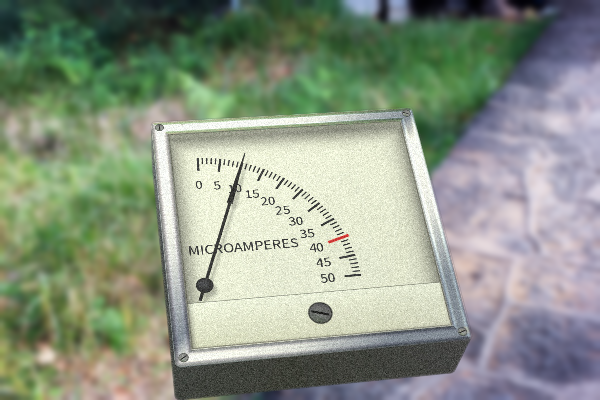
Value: 10 µA
